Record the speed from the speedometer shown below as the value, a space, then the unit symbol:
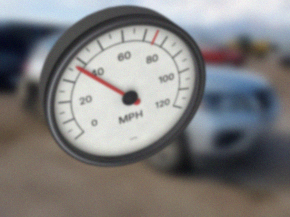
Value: 37.5 mph
